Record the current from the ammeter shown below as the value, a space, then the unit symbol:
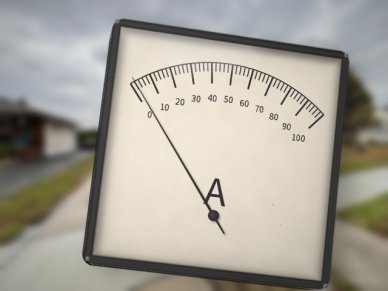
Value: 2 A
